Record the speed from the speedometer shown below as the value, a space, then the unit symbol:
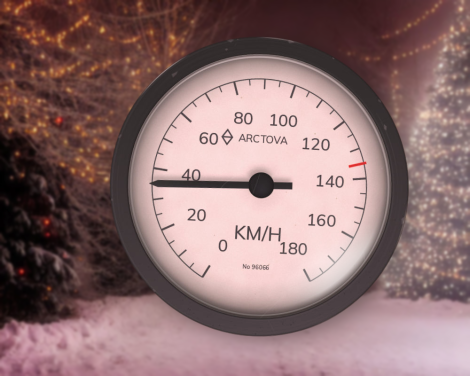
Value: 35 km/h
